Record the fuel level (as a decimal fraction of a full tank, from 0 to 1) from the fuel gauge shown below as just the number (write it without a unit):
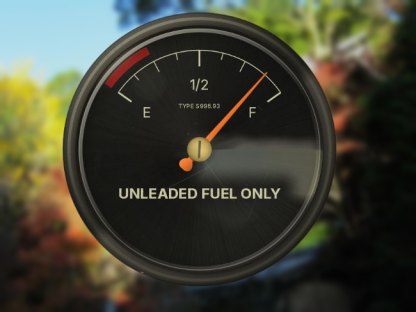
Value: 0.875
